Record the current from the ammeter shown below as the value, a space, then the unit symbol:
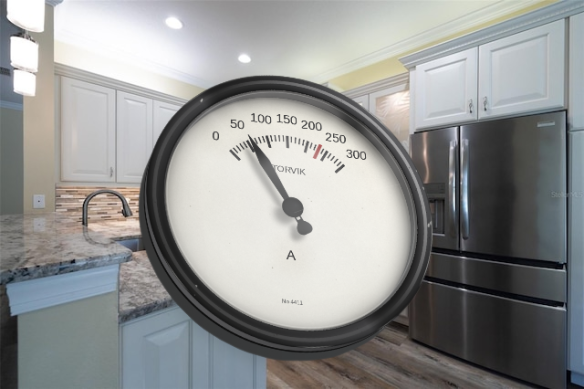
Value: 50 A
